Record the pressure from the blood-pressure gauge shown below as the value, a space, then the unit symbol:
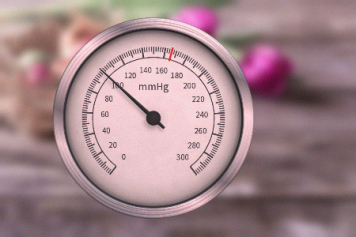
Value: 100 mmHg
